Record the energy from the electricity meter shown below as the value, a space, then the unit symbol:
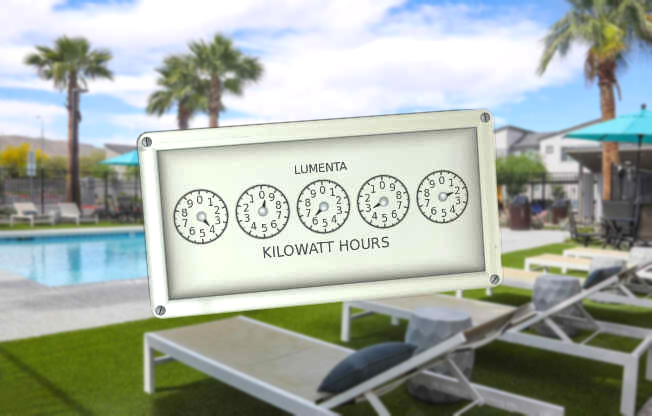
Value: 39632 kWh
